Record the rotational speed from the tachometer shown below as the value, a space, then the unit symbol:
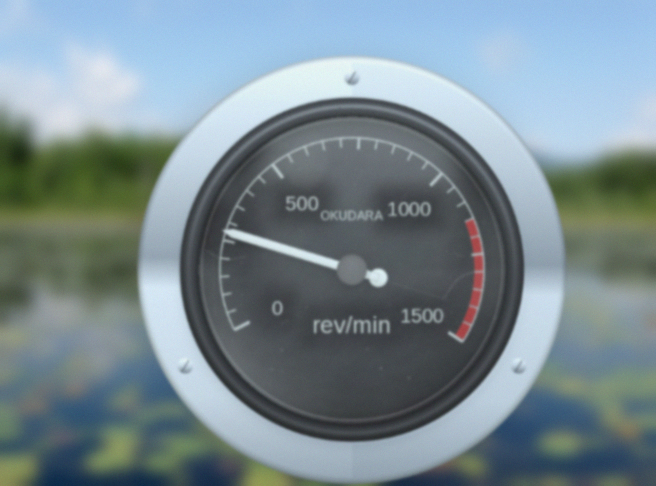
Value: 275 rpm
